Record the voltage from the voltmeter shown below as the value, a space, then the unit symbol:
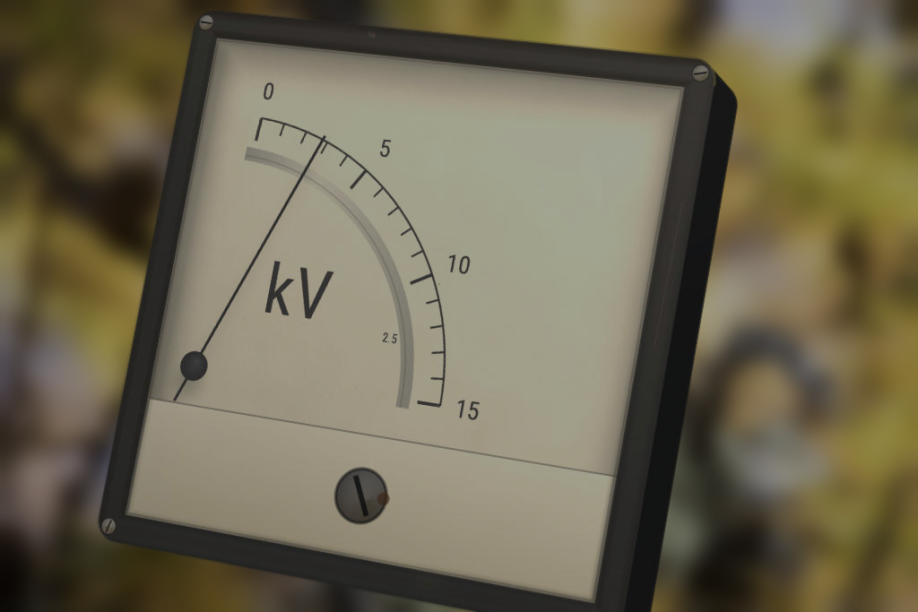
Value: 3 kV
